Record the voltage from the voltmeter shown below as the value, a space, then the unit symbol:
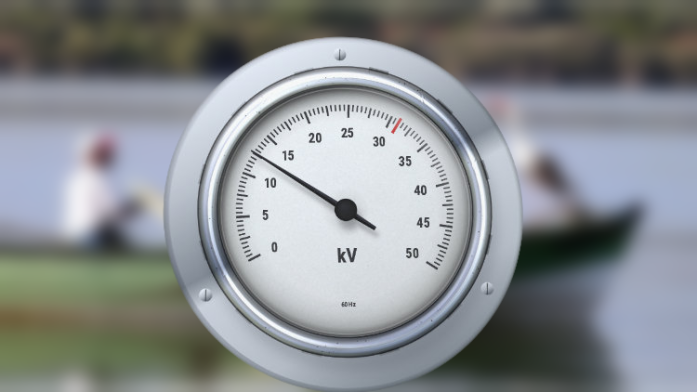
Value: 12.5 kV
